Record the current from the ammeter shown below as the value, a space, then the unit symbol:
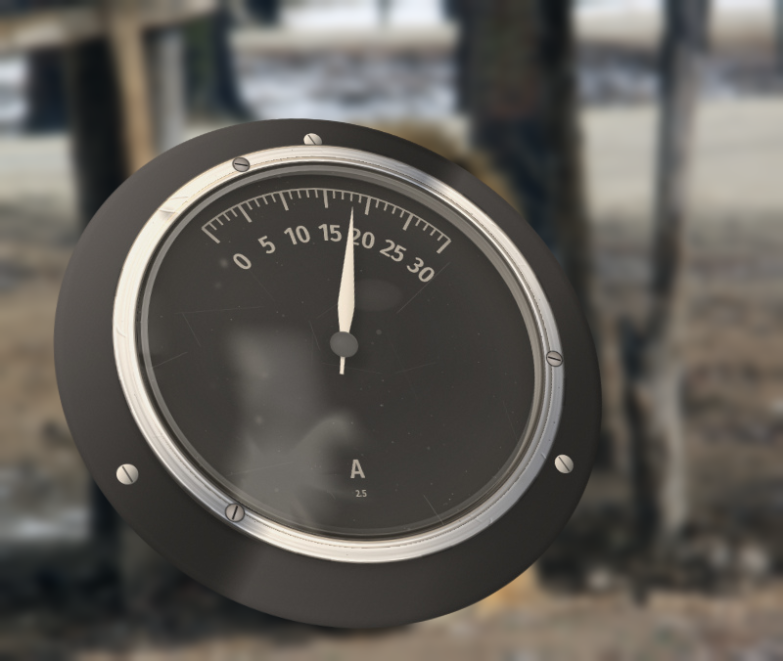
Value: 18 A
